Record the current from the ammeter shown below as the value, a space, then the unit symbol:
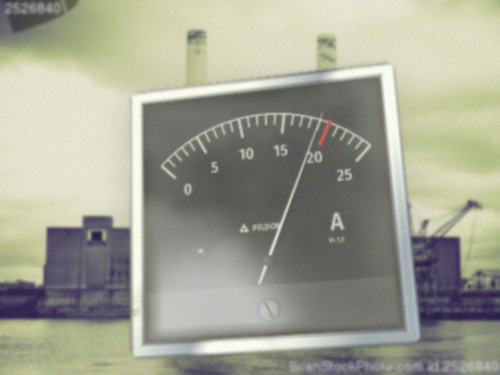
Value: 19 A
